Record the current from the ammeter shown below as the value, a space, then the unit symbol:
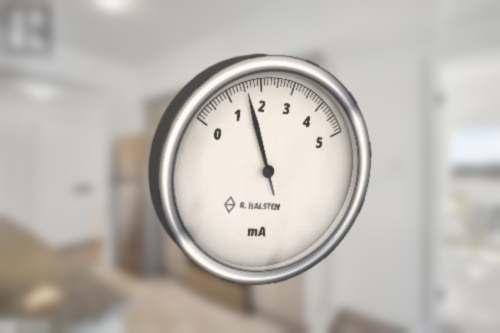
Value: 1.5 mA
